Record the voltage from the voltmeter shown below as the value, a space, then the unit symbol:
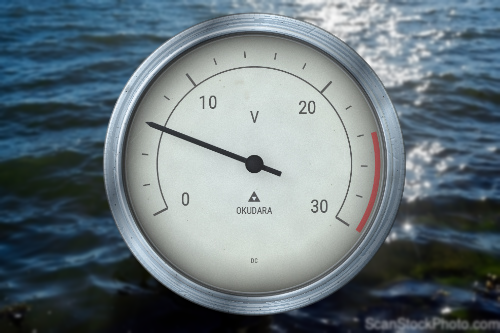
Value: 6 V
